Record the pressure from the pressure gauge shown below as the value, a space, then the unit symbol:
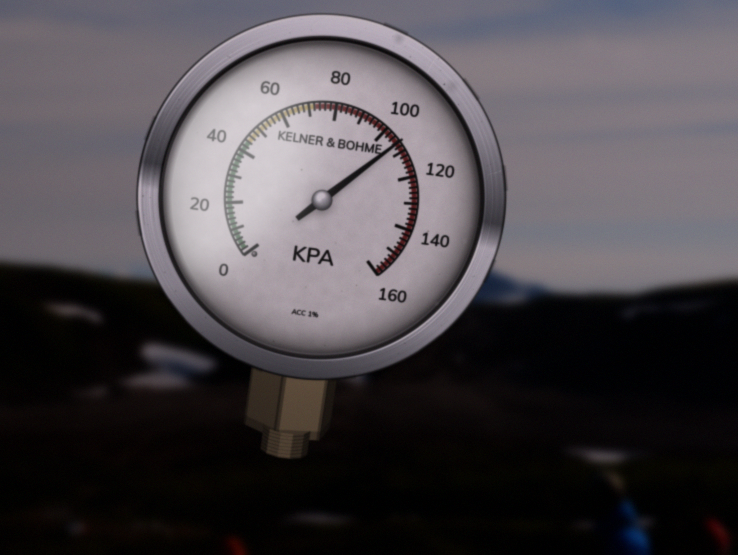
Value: 106 kPa
